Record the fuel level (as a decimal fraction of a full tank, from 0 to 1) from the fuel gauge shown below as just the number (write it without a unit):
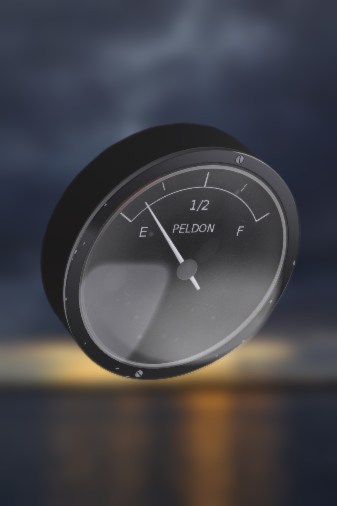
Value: 0.125
